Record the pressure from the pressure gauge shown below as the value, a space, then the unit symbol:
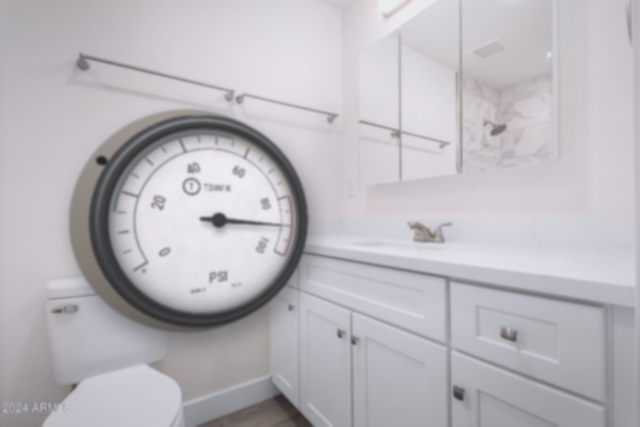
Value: 90 psi
